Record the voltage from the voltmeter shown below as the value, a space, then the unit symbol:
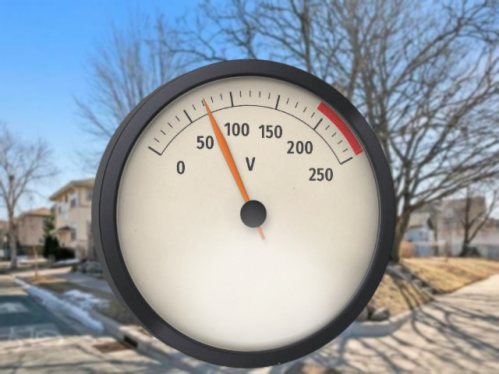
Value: 70 V
